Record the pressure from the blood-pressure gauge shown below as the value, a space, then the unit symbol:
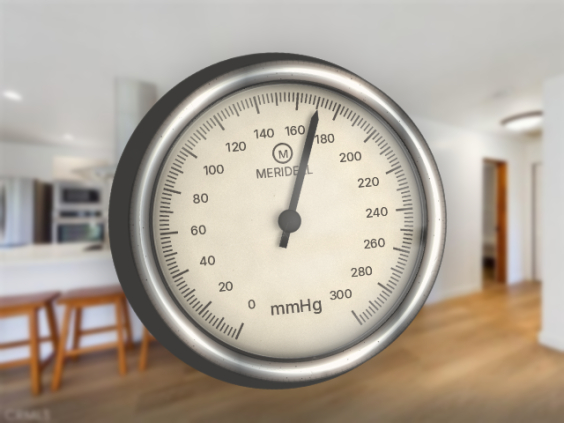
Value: 170 mmHg
